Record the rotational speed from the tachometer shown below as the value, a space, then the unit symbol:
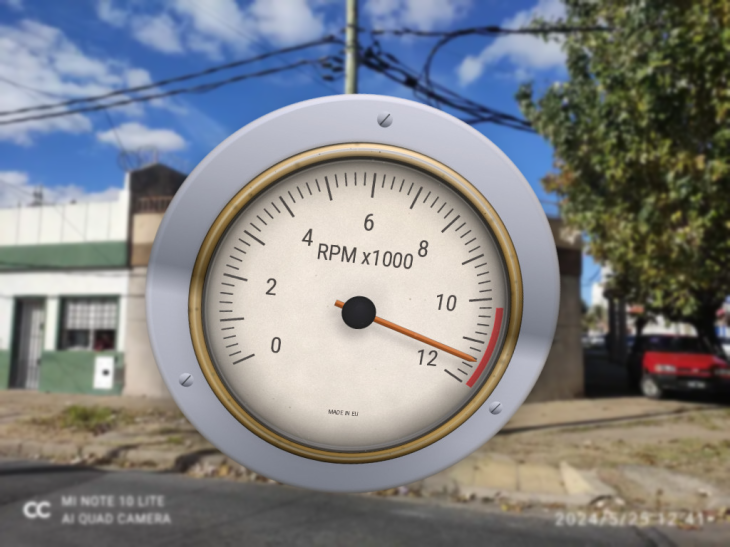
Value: 11400 rpm
